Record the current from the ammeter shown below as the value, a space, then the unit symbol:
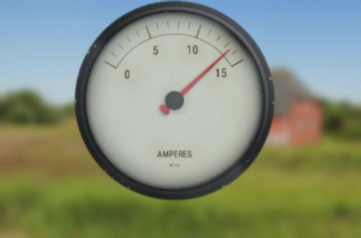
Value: 13.5 A
